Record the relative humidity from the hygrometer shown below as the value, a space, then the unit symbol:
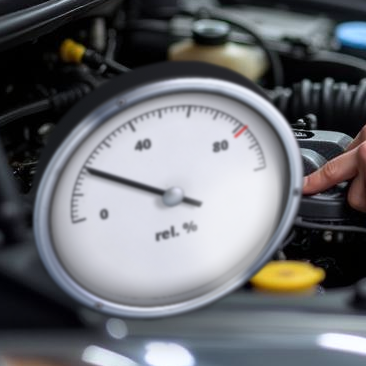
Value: 20 %
